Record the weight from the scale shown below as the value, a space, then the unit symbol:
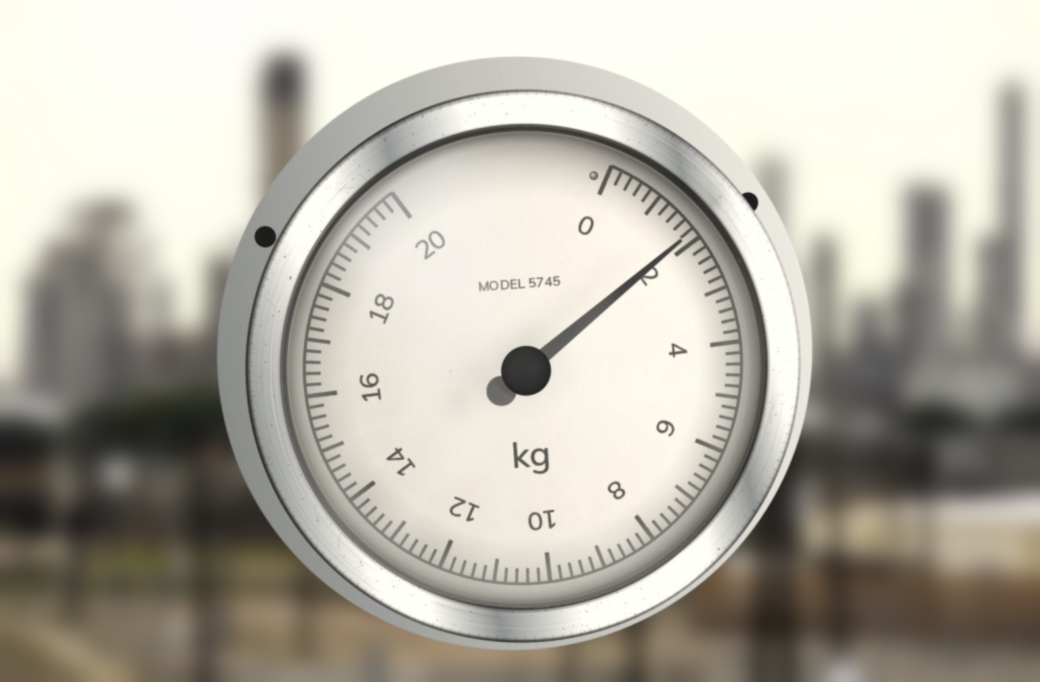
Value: 1.8 kg
